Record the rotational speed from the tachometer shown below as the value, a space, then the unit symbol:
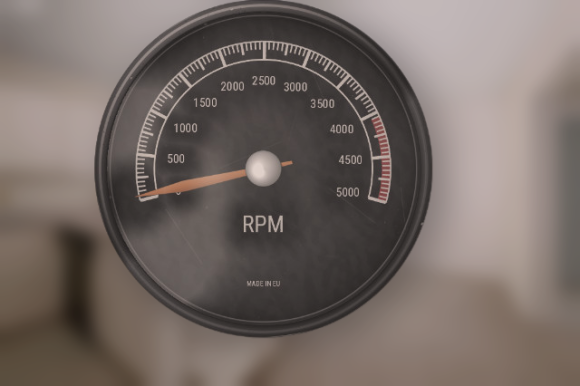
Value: 50 rpm
